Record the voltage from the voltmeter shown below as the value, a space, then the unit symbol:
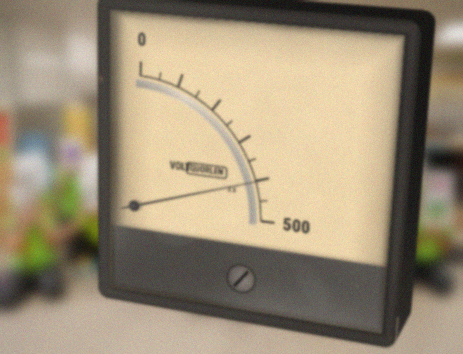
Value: 400 V
